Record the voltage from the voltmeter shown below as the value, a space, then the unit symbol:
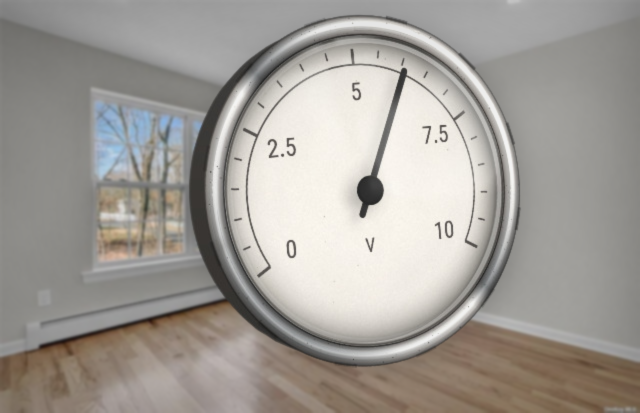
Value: 6 V
